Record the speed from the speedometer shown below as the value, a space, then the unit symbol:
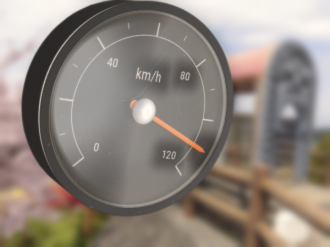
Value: 110 km/h
